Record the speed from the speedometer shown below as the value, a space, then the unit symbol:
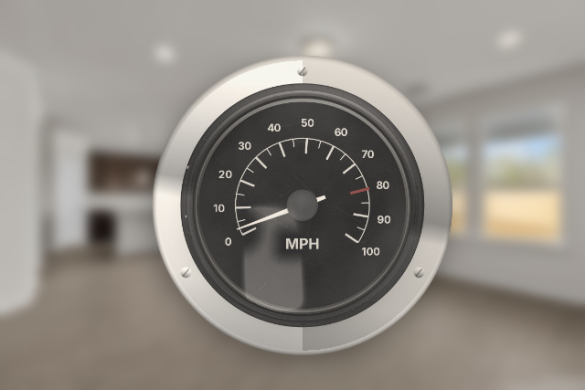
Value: 2.5 mph
